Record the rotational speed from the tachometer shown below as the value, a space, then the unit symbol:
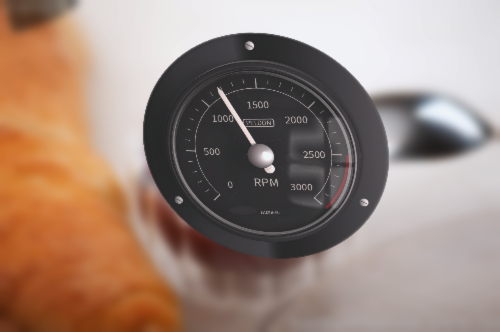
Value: 1200 rpm
